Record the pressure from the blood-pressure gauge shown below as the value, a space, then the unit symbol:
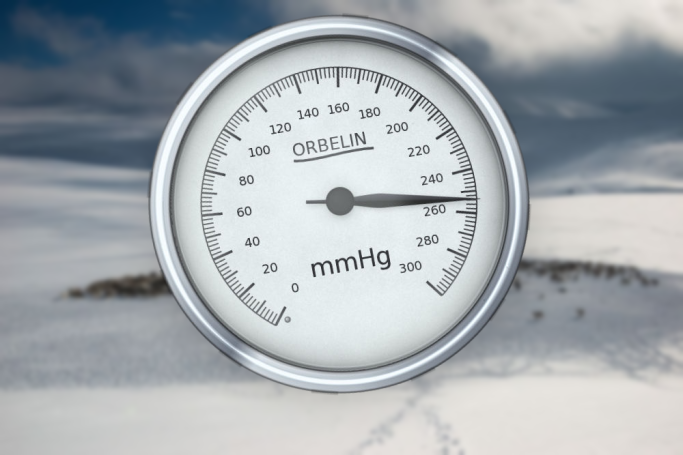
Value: 254 mmHg
